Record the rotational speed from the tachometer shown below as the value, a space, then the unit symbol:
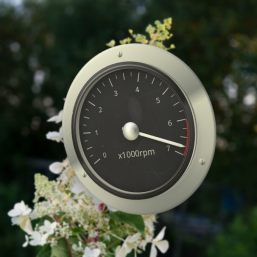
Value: 6750 rpm
